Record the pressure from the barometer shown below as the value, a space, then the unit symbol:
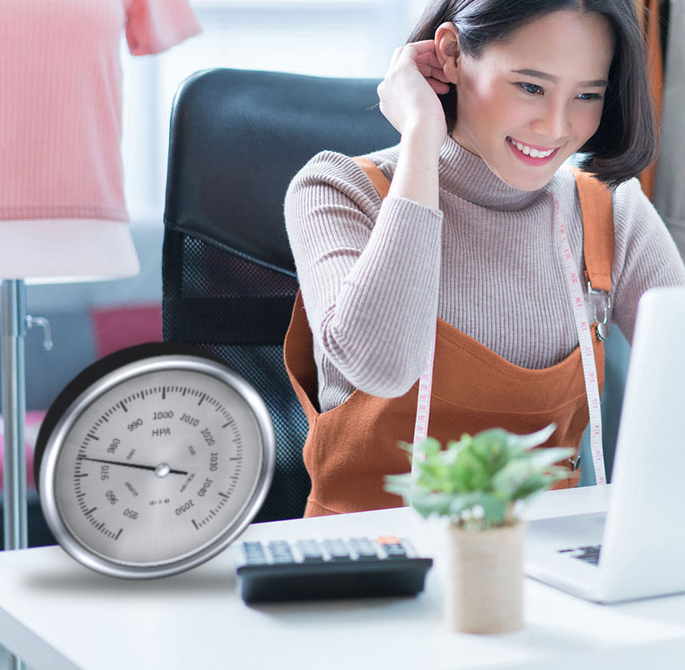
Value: 975 hPa
